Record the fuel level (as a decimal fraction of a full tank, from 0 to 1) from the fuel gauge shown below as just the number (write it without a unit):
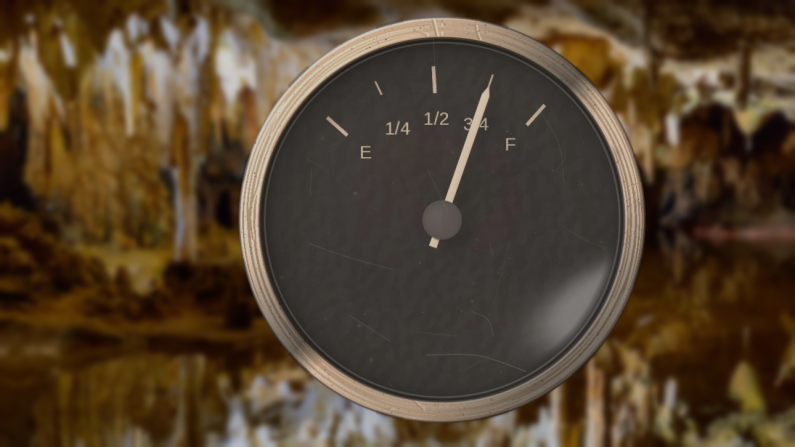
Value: 0.75
